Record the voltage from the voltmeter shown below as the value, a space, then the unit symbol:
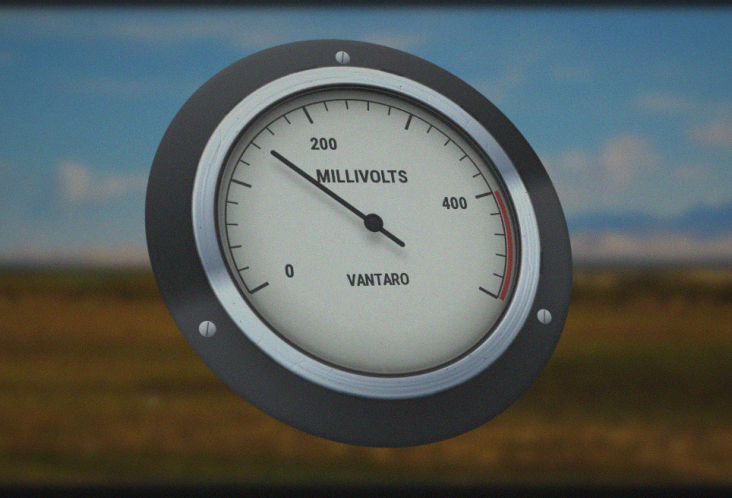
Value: 140 mV
